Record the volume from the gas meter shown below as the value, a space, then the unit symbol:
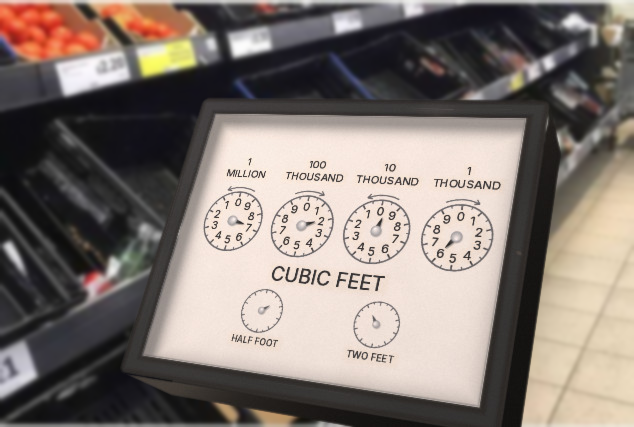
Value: 719600 ft³
